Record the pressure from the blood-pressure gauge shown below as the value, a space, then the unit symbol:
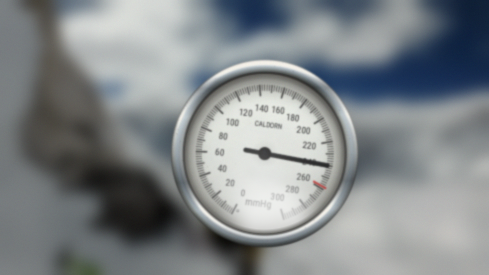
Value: 240 mmHg
